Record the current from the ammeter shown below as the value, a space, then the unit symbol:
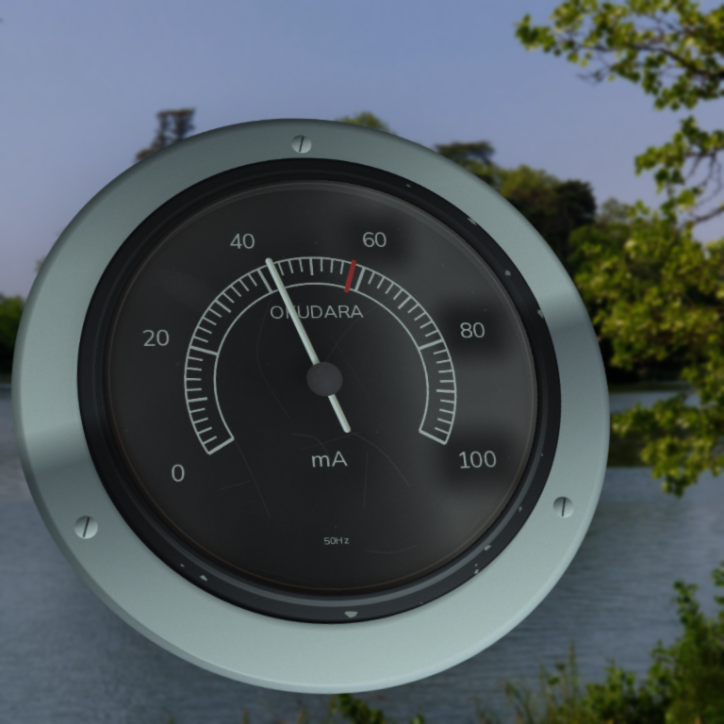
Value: 42 mA
